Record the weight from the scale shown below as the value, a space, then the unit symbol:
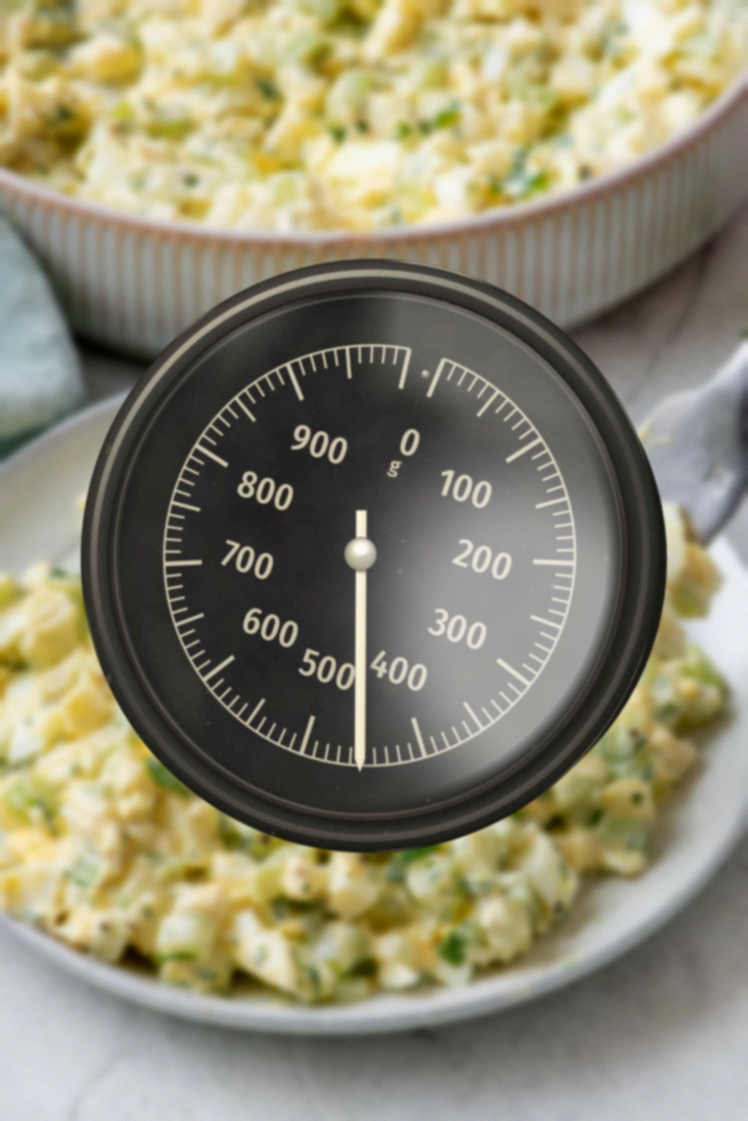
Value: 450 g
